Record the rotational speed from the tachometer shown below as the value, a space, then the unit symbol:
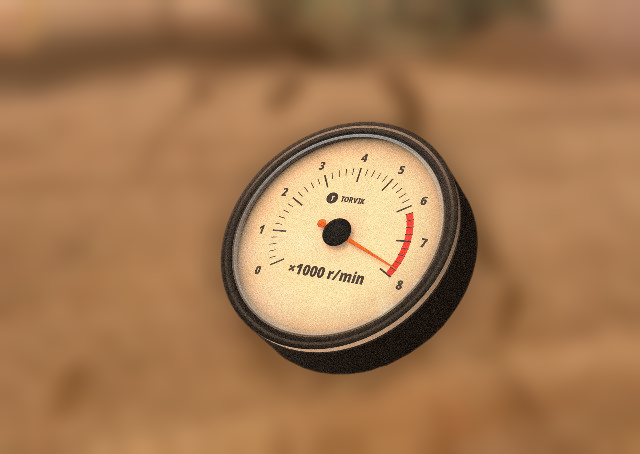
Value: 7800 rpm
